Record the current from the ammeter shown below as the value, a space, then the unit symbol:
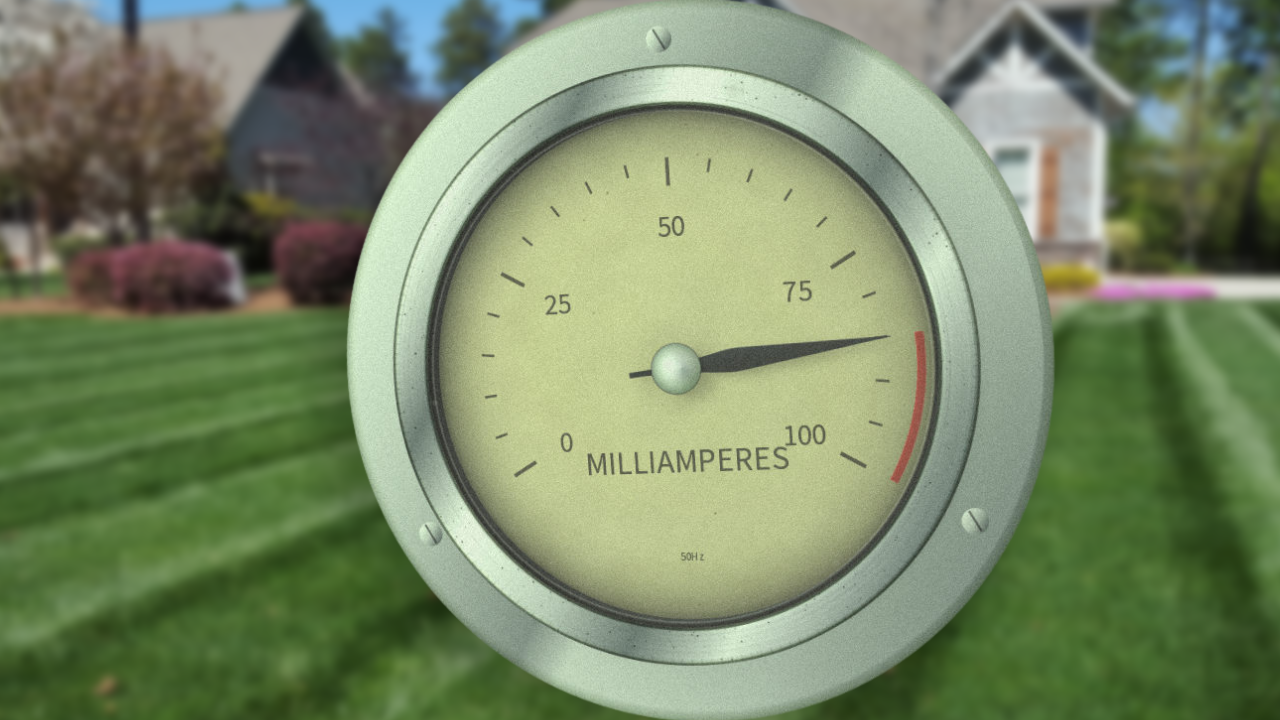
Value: 85 mA
